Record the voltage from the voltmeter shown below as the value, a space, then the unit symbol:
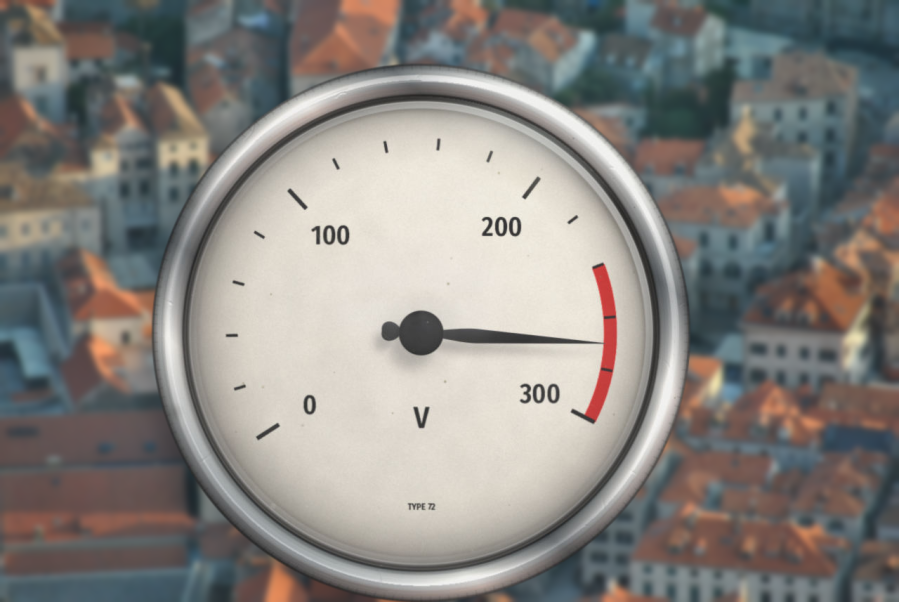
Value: 270 V
